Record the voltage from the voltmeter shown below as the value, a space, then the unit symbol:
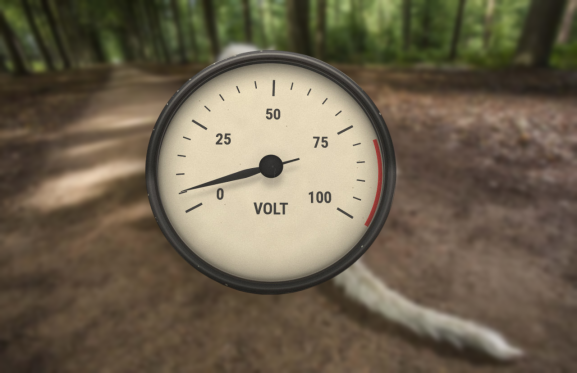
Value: 5 V
